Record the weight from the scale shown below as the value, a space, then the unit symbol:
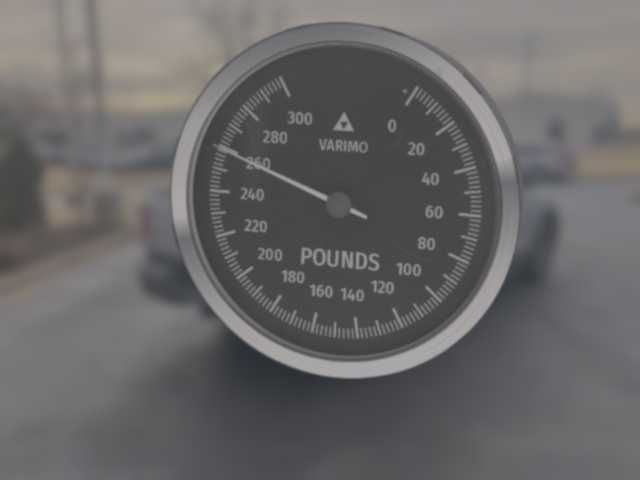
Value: 260 lb
